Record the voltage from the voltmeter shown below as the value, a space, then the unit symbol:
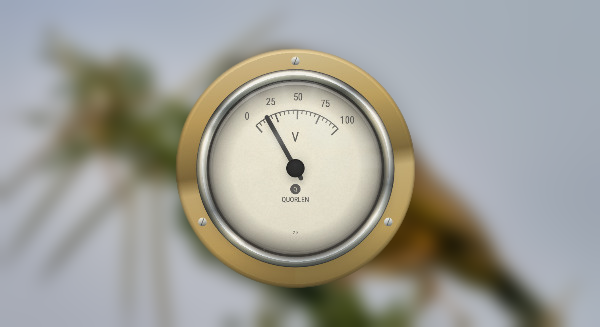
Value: 15 V
